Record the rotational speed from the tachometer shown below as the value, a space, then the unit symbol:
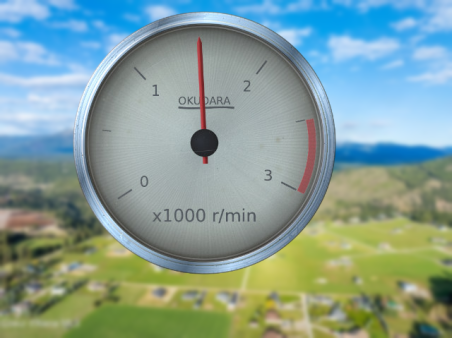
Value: 1500 rpm
